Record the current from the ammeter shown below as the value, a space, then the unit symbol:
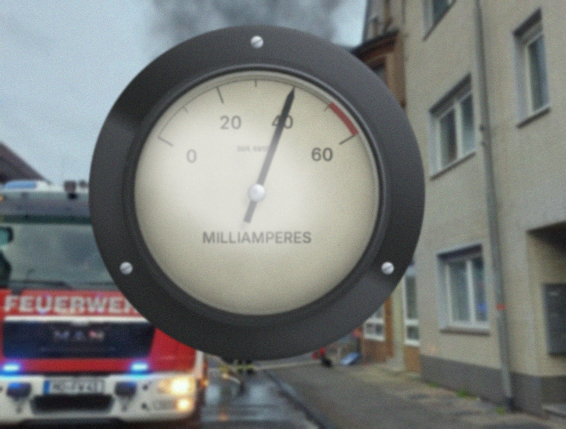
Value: 40 mA
